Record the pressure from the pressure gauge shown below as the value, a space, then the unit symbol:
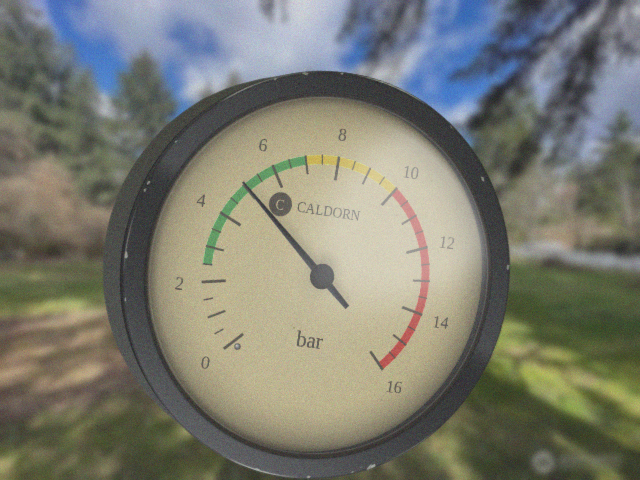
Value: 5 bar
